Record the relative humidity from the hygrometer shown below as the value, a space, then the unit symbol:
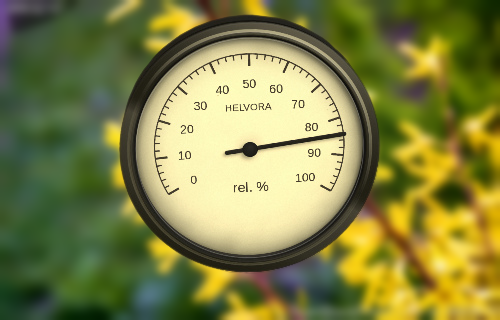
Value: 84 %
